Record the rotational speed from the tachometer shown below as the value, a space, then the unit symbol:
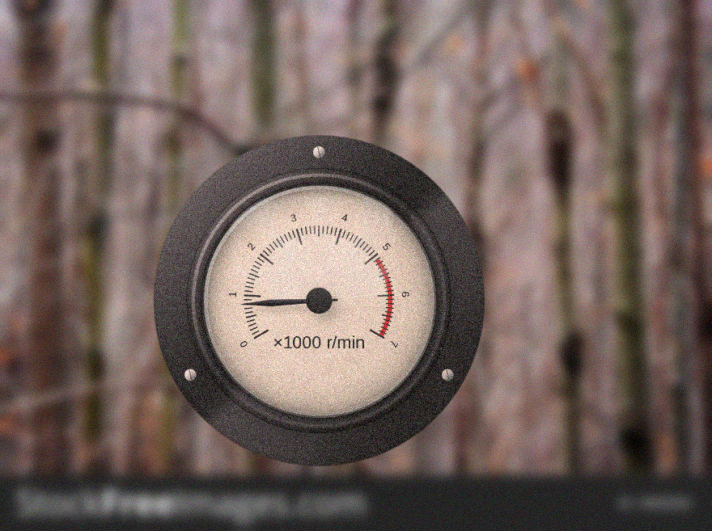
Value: 800 rpm
